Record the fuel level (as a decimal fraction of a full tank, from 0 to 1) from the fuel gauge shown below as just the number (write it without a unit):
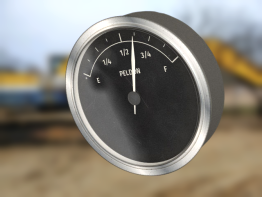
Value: 0.625
